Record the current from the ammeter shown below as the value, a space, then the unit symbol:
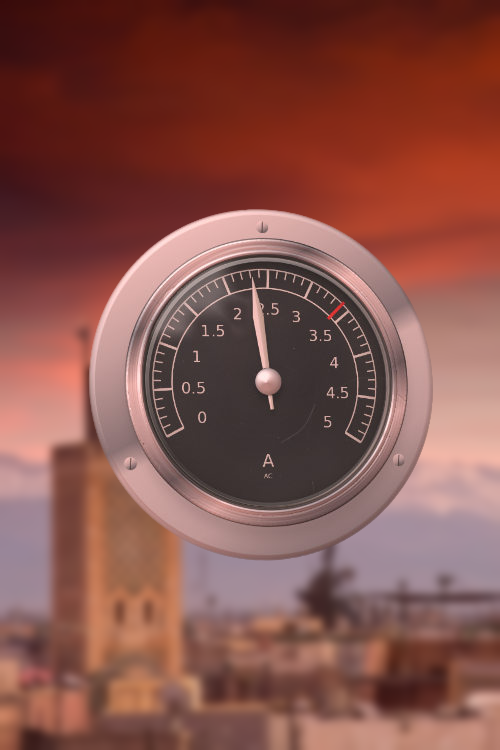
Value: 2.3 A
